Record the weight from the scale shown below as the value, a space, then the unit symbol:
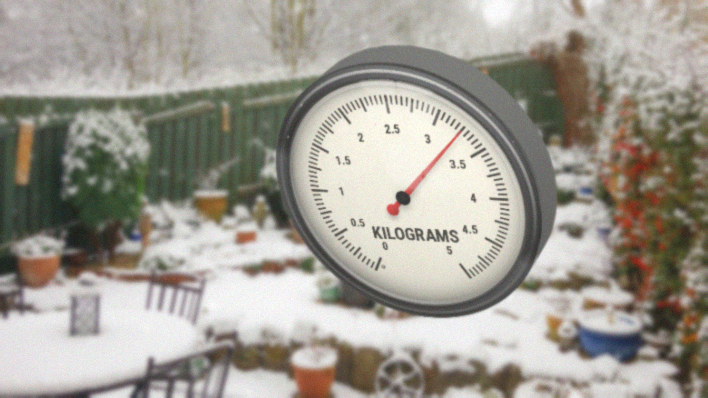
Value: 3.25 kg
